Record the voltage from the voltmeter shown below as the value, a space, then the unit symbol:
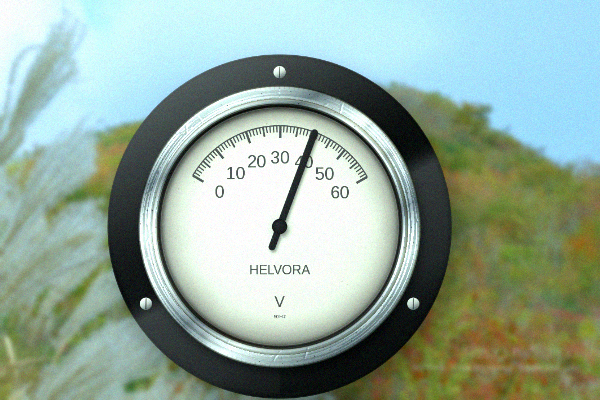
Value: 40 V
